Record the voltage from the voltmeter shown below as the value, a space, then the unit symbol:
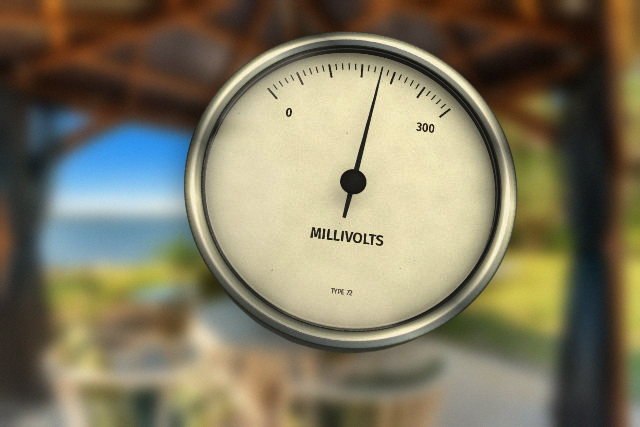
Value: 180 mV
